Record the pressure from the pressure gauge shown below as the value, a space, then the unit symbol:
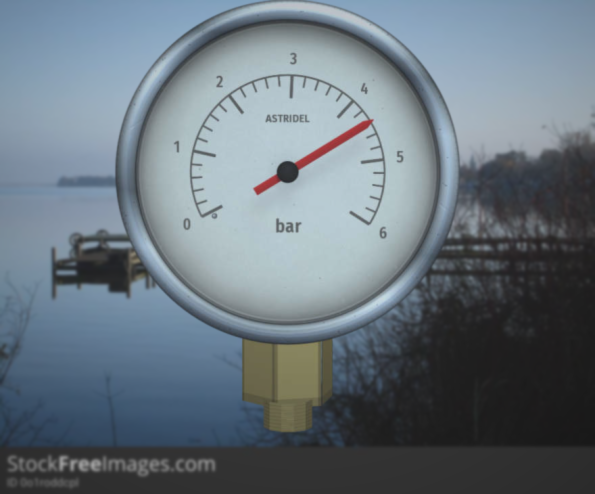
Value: 4.4 bar
